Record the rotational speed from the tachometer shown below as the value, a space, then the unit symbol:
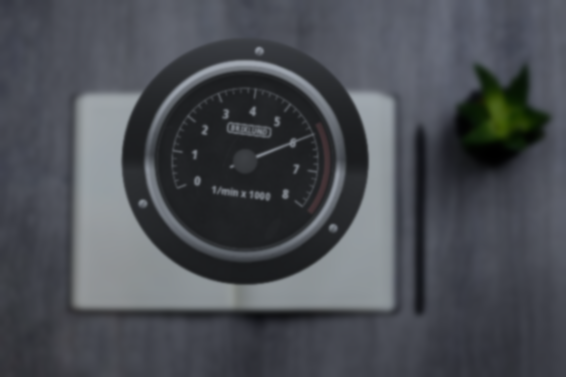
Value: 6000 rpm
